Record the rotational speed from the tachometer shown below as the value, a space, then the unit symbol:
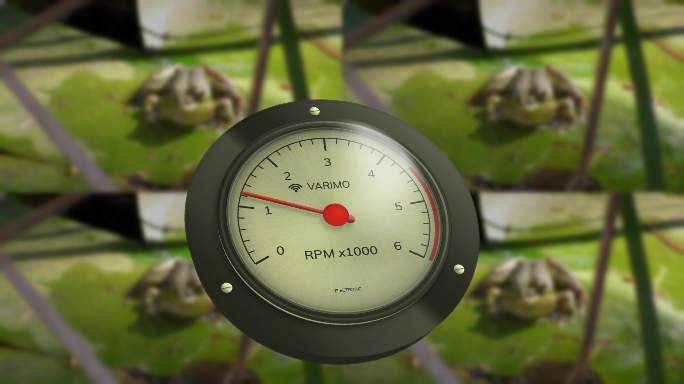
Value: 1200 rpm
